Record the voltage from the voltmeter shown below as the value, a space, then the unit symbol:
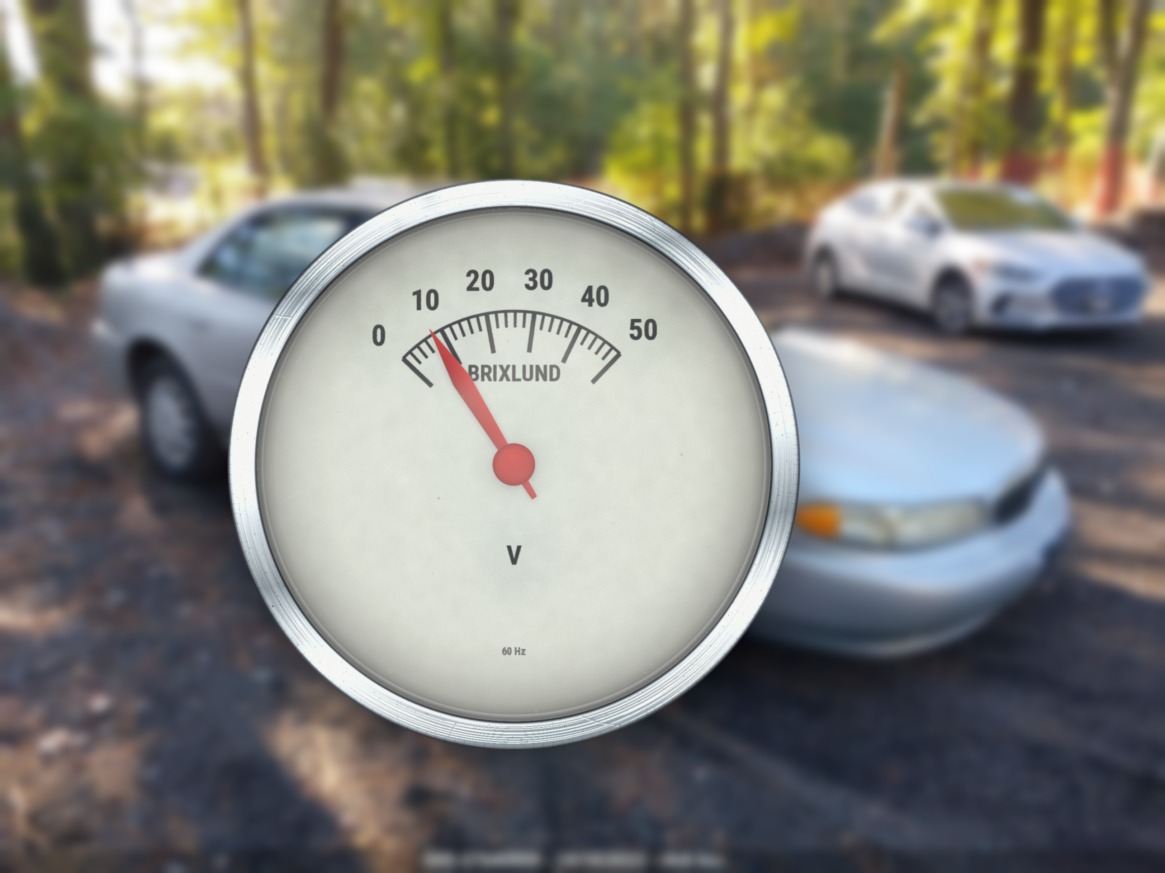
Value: 8 V
